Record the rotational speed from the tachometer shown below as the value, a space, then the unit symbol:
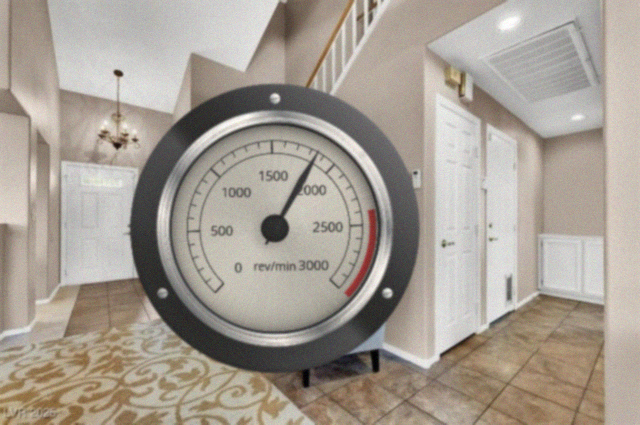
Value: 1850 rpm
